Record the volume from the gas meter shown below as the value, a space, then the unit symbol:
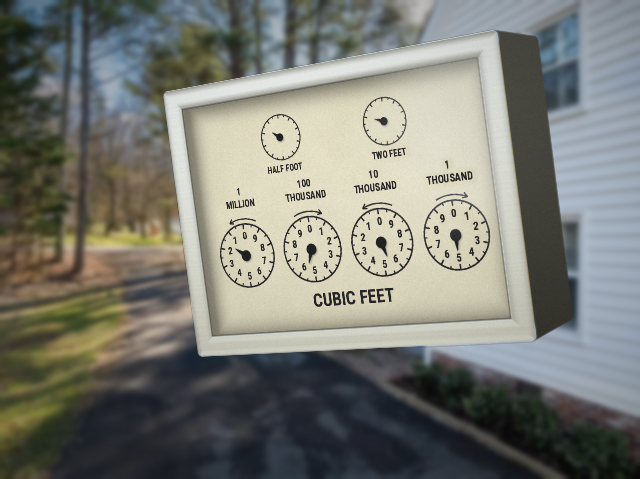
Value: 155500 ft³
